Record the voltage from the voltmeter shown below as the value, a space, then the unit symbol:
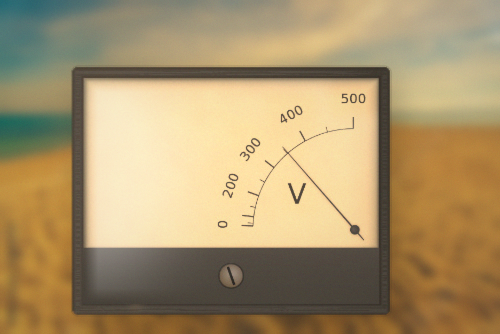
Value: 350 V
